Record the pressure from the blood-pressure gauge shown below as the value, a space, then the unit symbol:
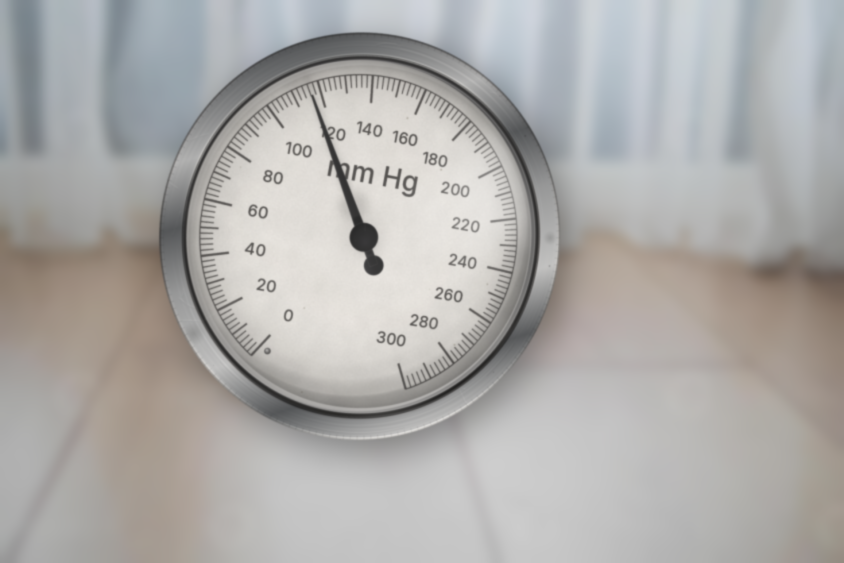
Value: 116 mmHg
